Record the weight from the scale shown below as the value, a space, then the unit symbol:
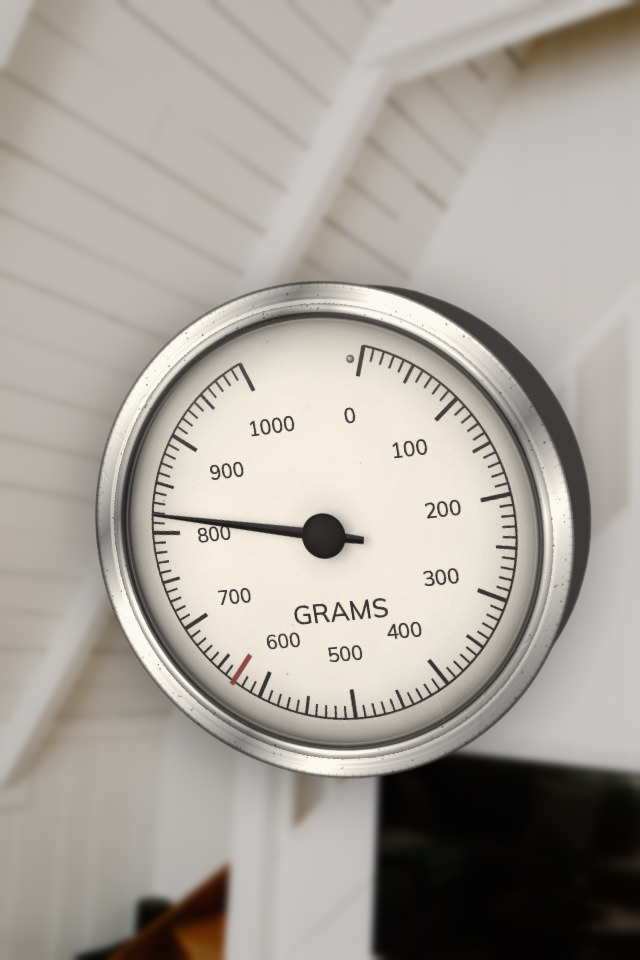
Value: 820 g
